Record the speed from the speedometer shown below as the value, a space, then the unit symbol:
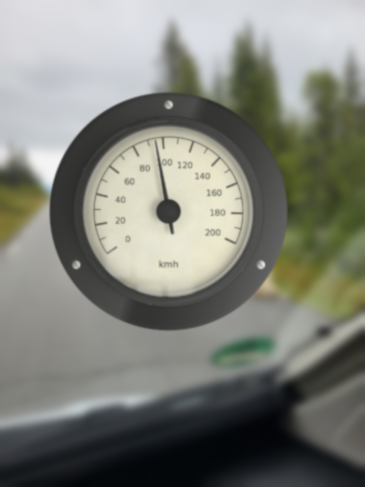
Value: 95 km/h
